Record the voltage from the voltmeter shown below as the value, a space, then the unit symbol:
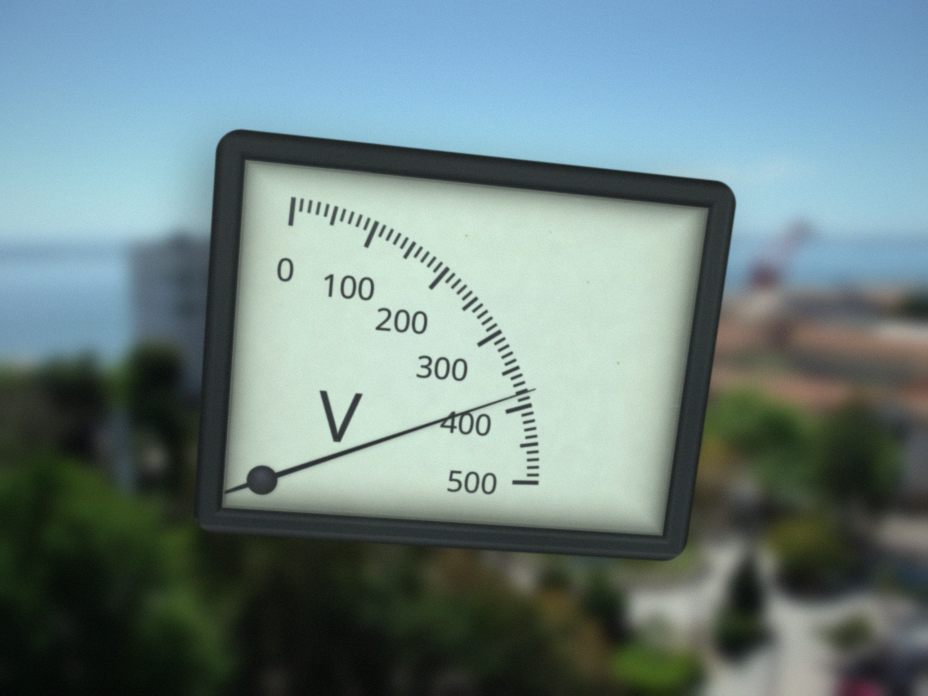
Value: 380 V
